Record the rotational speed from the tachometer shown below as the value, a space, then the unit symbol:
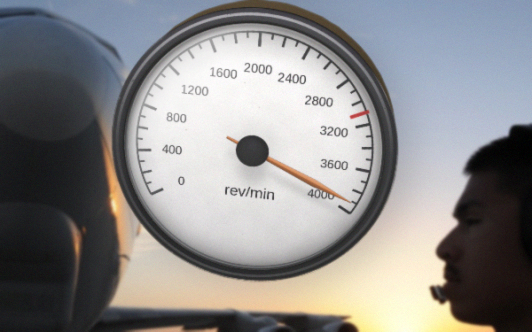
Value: 3900 rpm
